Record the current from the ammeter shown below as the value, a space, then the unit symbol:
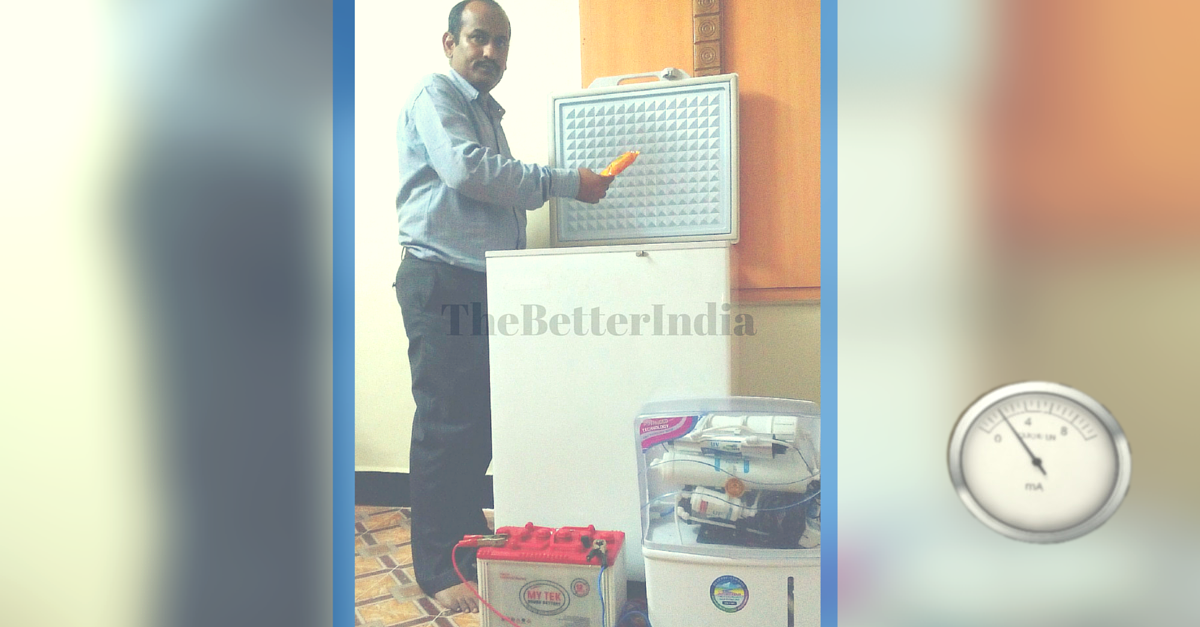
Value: 2 mA
